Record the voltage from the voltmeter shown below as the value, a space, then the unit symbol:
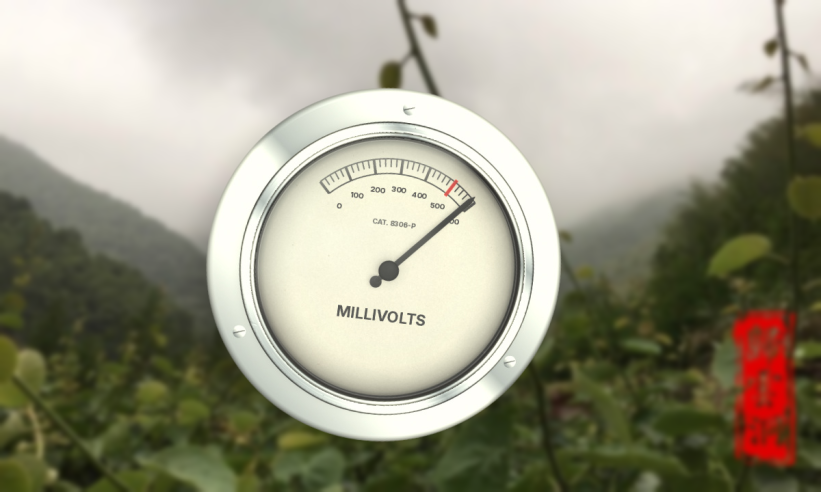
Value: 580 mV
